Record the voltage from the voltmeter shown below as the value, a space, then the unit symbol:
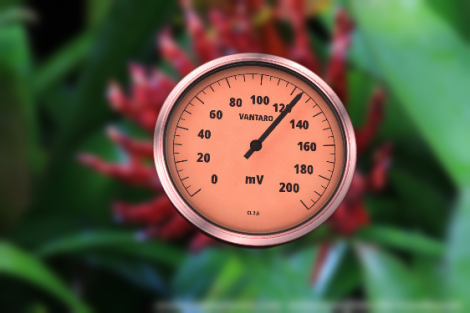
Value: 125 mV
